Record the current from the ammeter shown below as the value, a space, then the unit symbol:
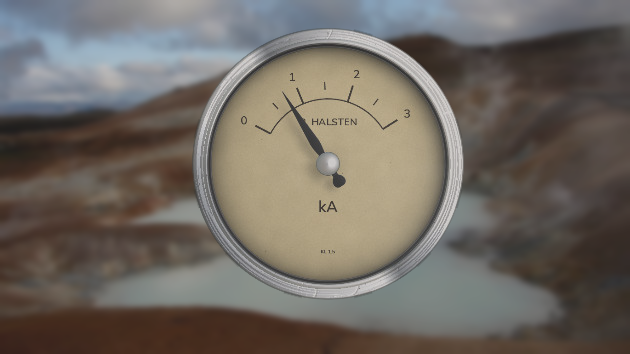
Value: 0.75 kA
